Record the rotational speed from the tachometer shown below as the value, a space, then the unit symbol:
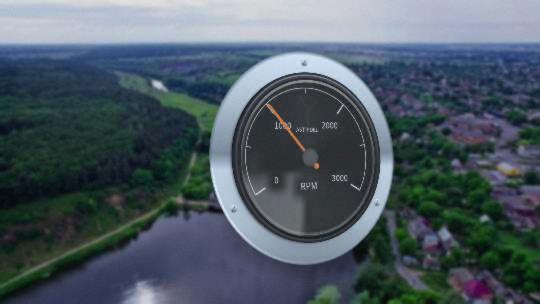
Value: 1000 rpm
